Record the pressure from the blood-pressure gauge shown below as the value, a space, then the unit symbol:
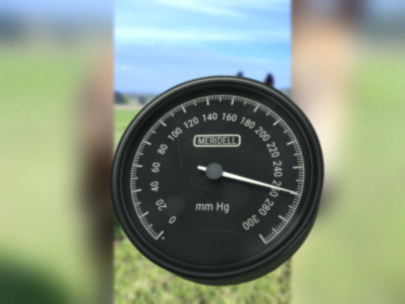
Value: 260 mmHg
